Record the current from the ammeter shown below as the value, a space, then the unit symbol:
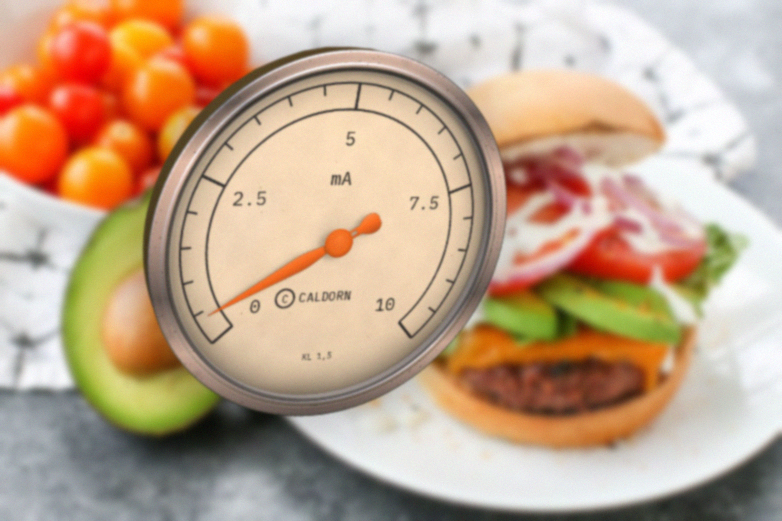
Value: 0.5 mA
